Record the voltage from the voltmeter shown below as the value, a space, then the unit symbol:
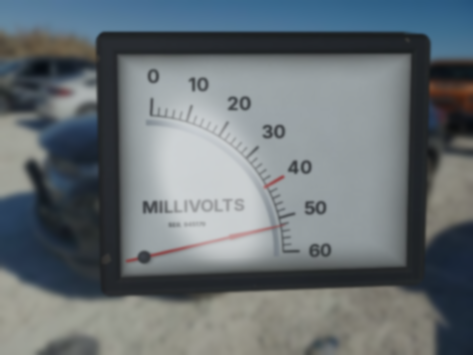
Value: 52 mV
